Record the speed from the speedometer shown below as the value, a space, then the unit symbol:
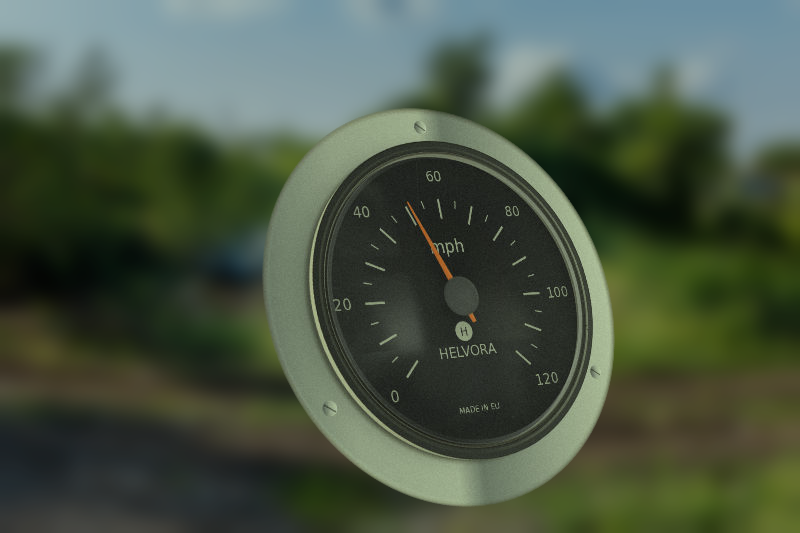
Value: 50 mph
